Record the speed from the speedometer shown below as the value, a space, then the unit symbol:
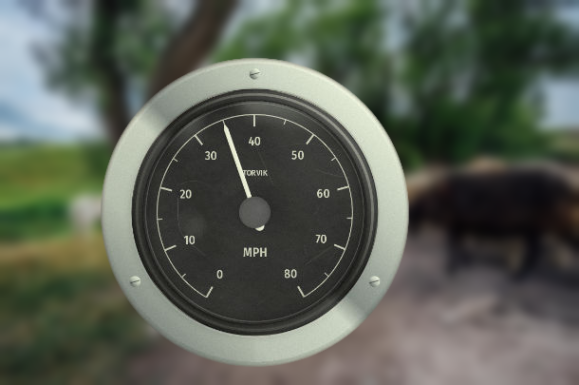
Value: 35 mph
